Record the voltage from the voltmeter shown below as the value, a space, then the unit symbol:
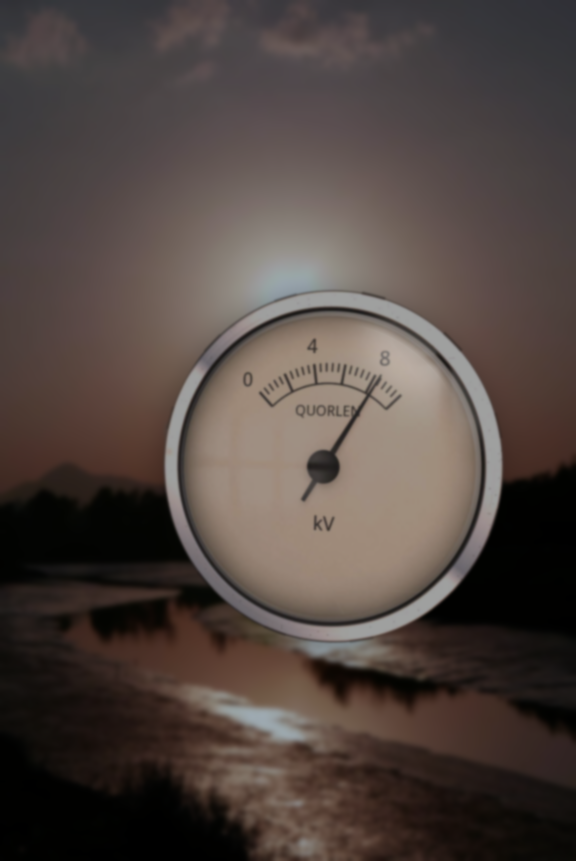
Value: 8.4 kV
